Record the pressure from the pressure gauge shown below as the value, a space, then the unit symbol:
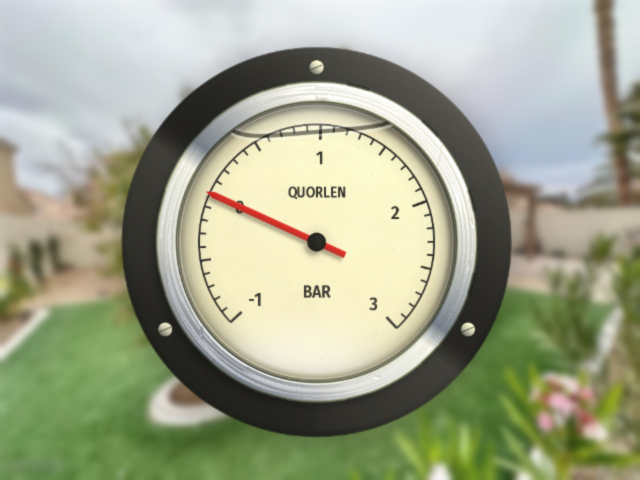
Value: 0 bar
